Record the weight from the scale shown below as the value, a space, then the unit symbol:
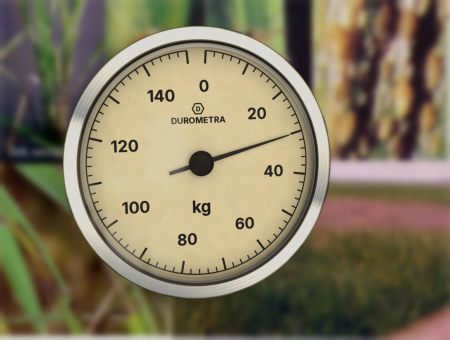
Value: 30 kg
